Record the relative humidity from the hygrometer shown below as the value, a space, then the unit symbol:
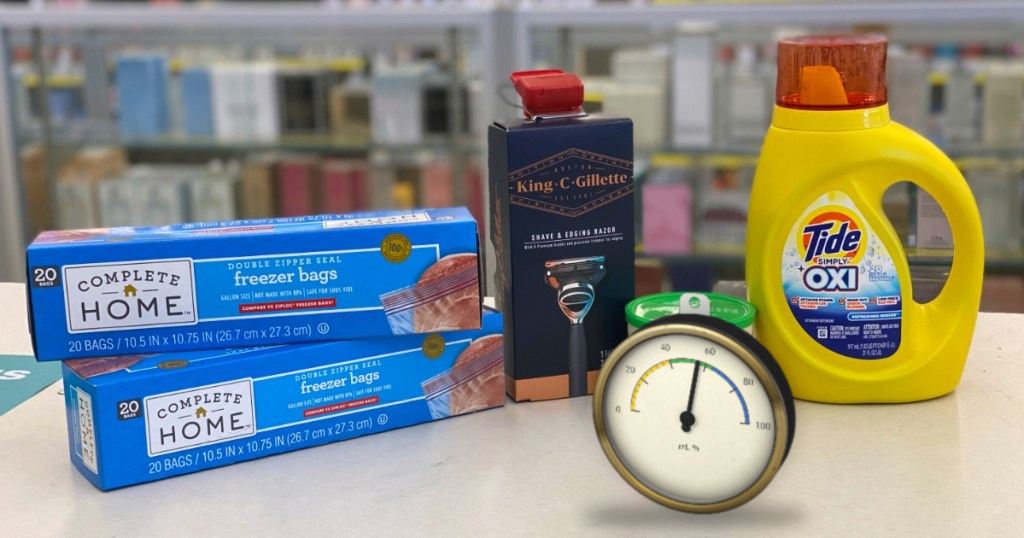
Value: 56 %
